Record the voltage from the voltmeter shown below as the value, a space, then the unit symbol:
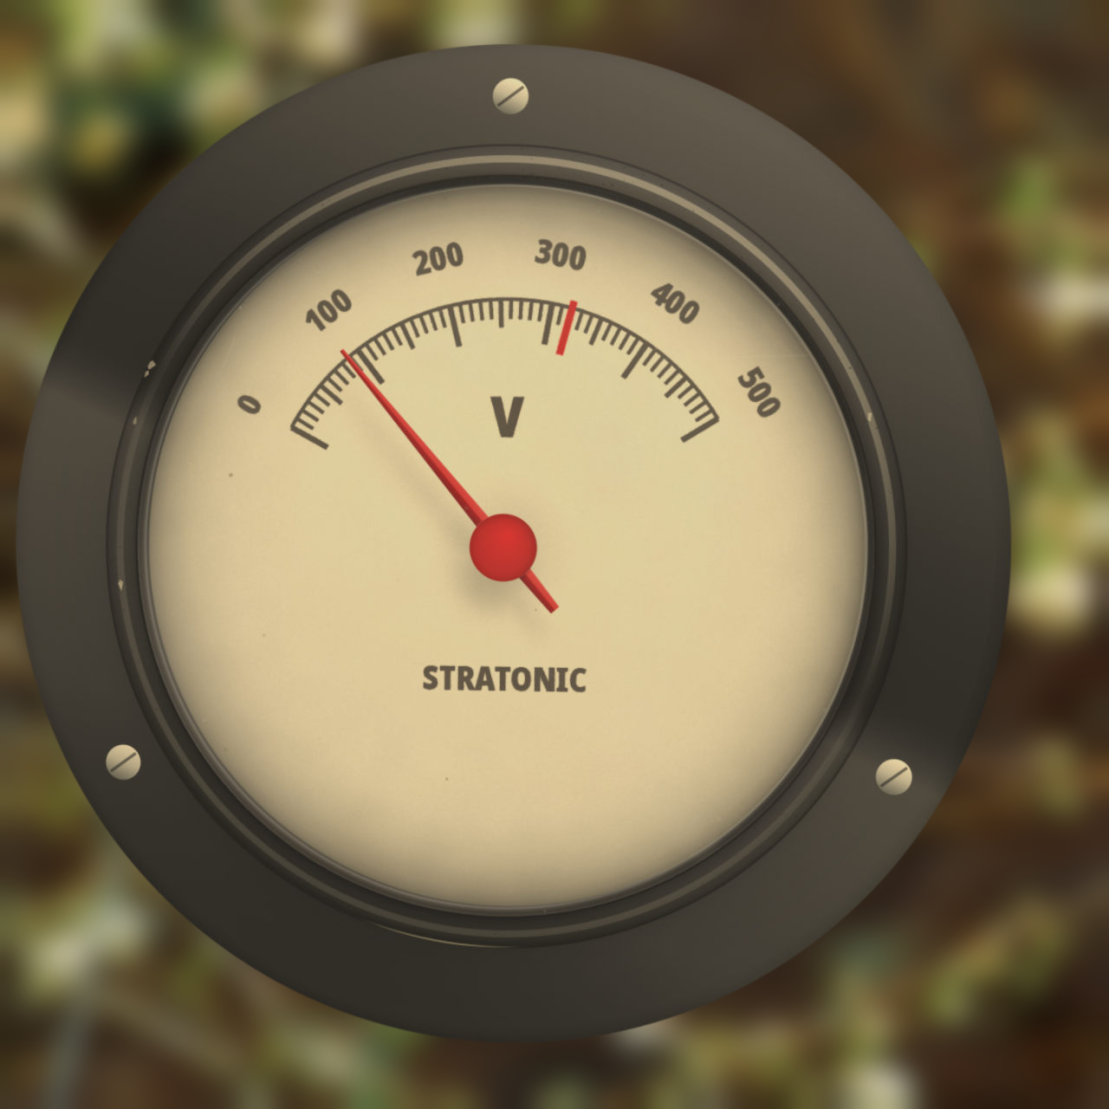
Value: 90 V
